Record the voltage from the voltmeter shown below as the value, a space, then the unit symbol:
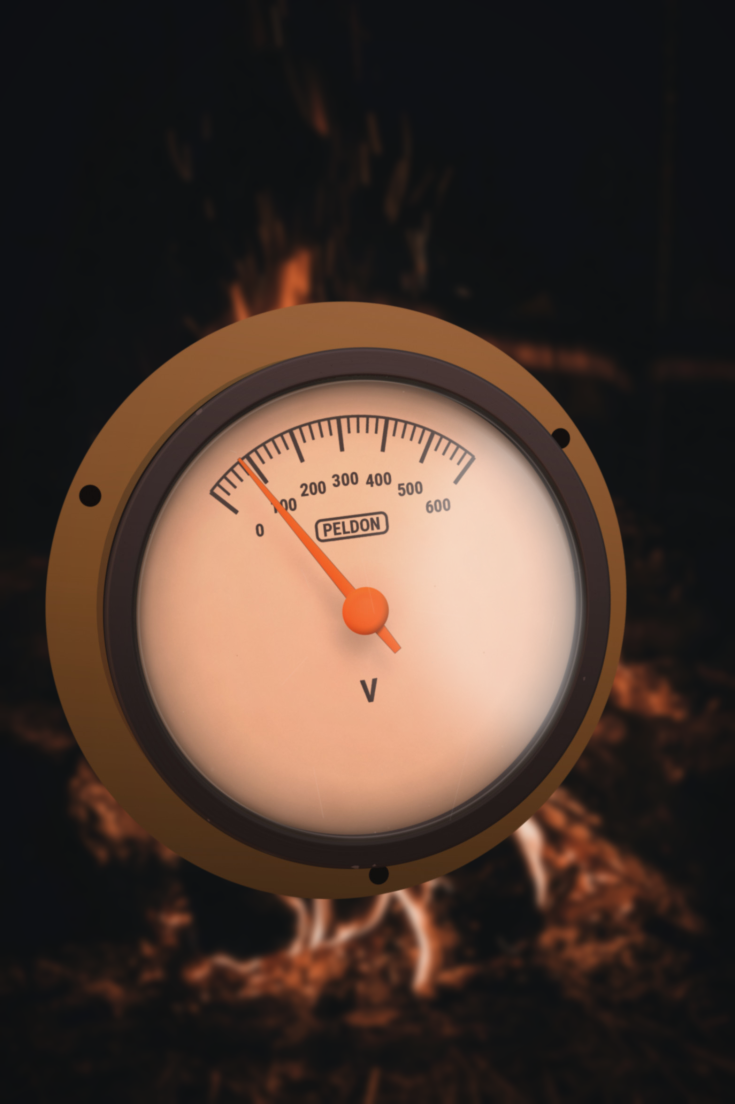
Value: 80 V
